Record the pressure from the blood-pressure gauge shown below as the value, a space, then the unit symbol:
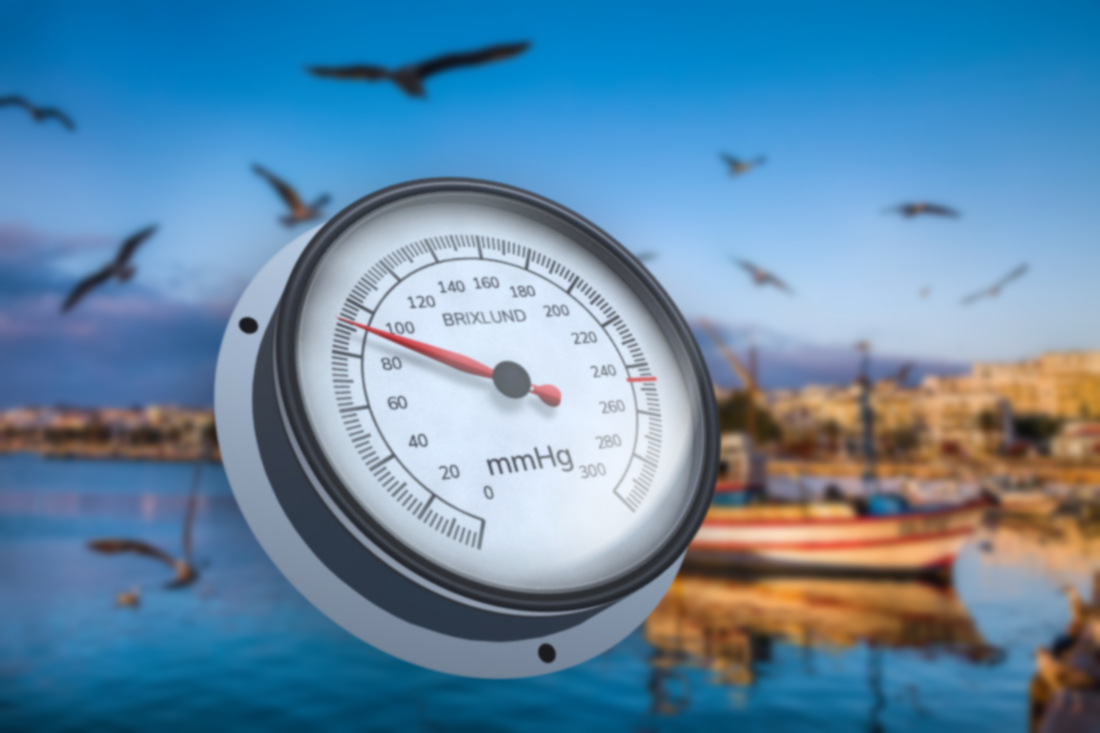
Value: 90 mmHg
